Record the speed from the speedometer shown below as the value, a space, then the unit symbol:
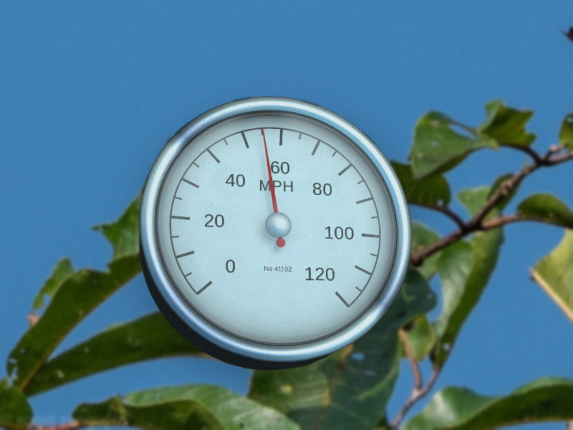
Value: 55 mph
